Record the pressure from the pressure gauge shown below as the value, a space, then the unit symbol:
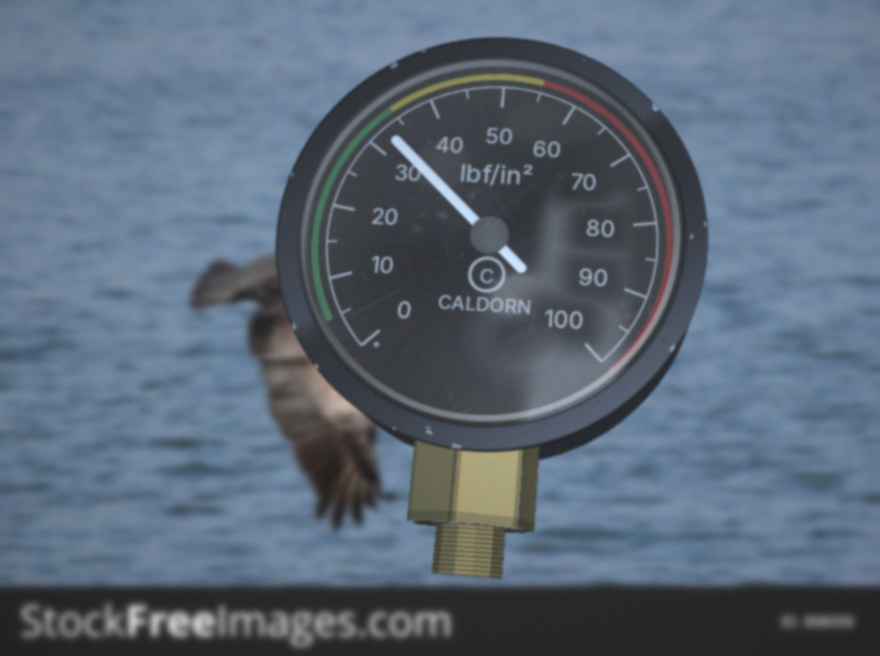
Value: 32.5 psi
